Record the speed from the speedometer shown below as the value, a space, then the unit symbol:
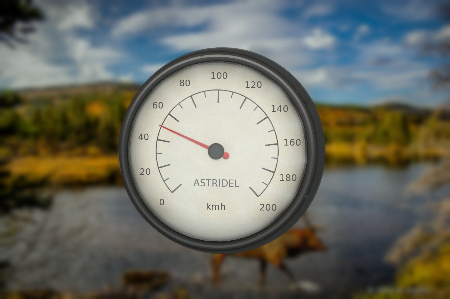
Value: 50 km/h
